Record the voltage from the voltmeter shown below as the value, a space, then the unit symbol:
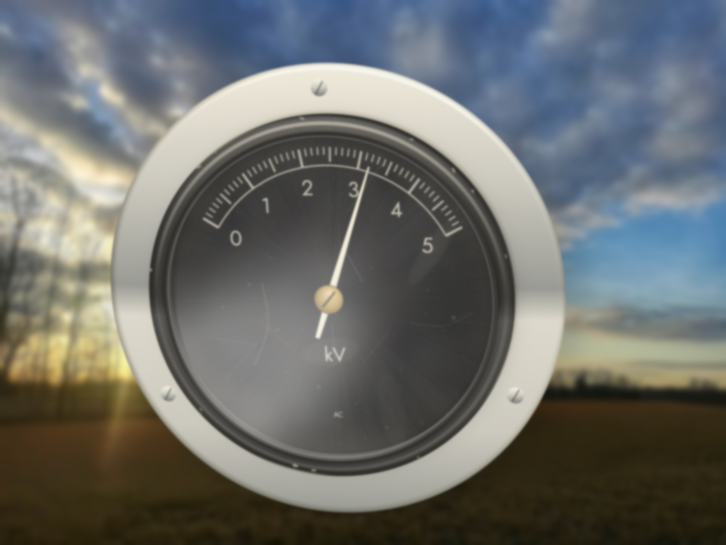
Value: 3.2 kV
